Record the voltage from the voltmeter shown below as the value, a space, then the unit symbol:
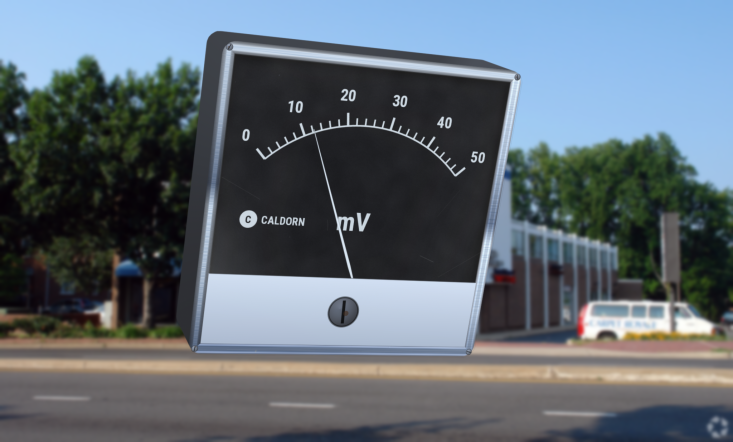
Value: 12 mV
